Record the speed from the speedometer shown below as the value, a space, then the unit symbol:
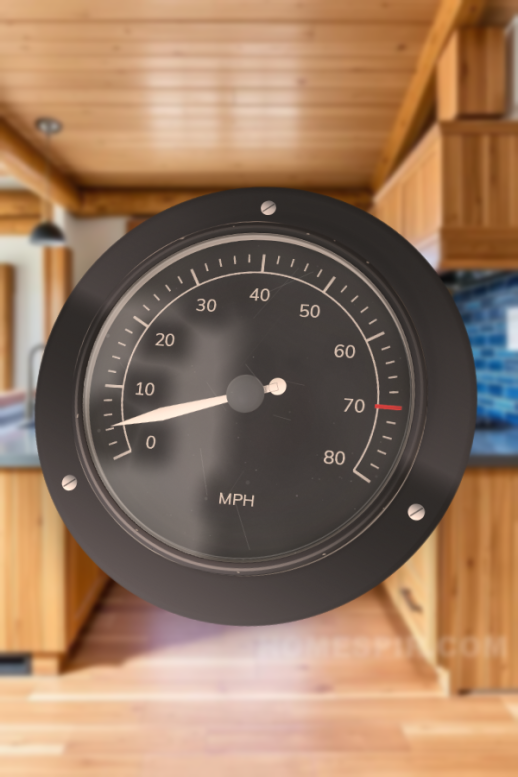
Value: 4 mph
